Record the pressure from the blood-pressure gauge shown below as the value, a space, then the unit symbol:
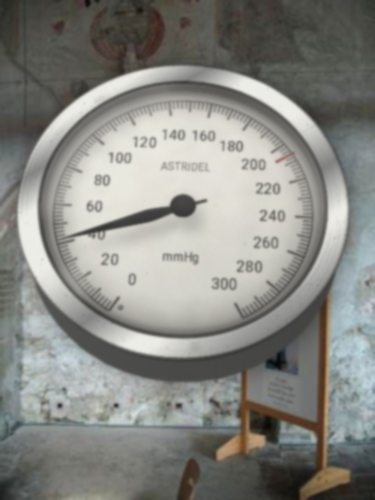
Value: 40 mmHg
